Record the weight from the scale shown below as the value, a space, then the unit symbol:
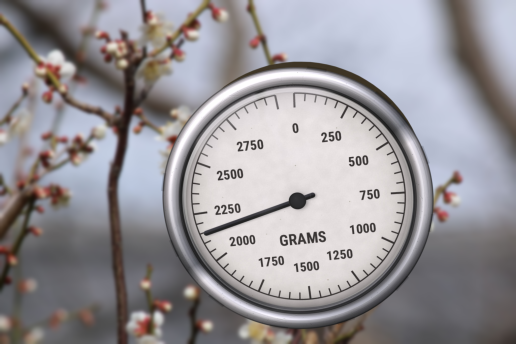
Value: 2150 g
